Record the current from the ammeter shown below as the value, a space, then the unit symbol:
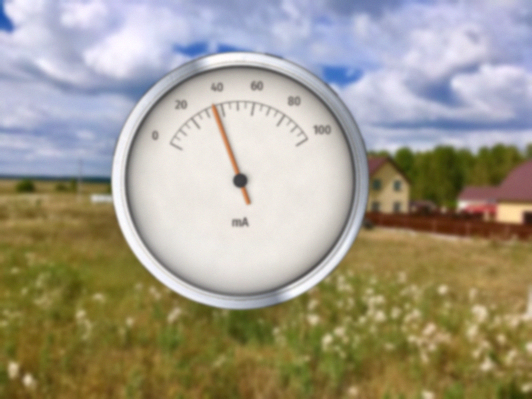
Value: 35 mA
